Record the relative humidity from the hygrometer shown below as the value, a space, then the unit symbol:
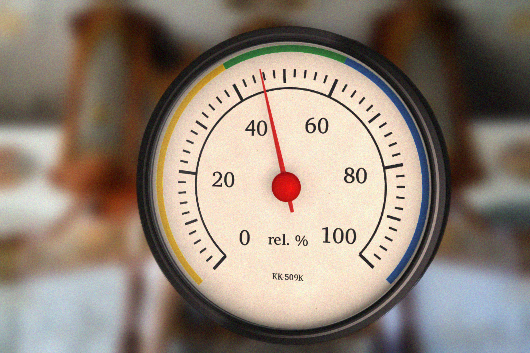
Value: 46 %
